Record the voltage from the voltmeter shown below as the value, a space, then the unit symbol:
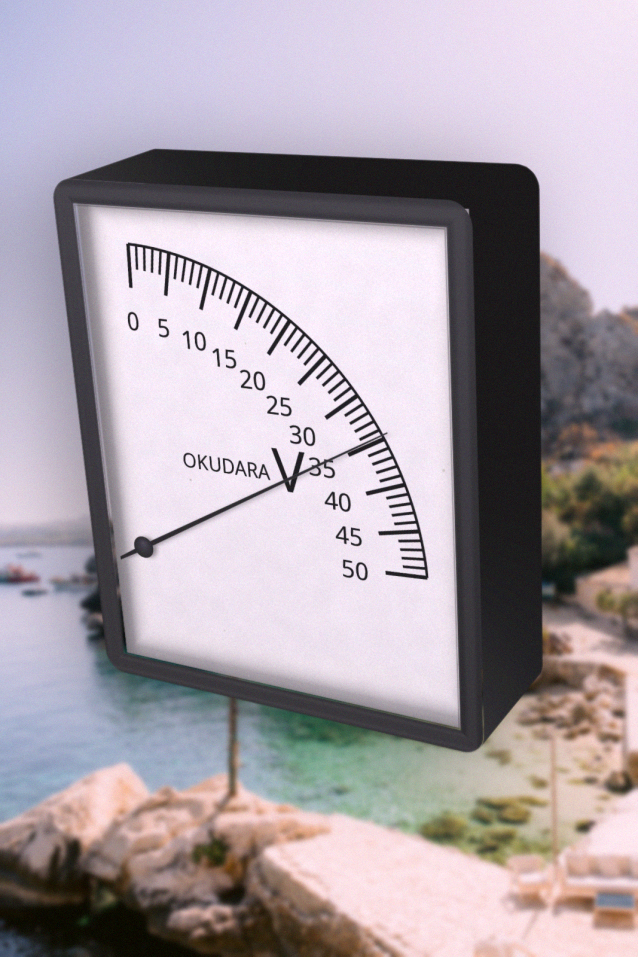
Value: 34.5 V
